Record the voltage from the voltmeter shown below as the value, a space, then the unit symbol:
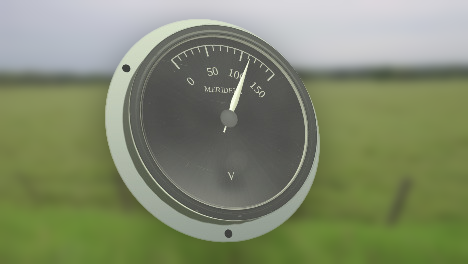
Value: 110 V
